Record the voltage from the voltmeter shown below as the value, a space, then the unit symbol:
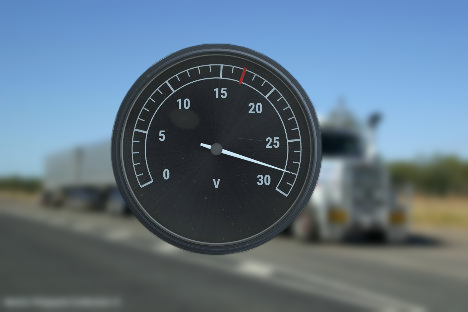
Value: 28 V
